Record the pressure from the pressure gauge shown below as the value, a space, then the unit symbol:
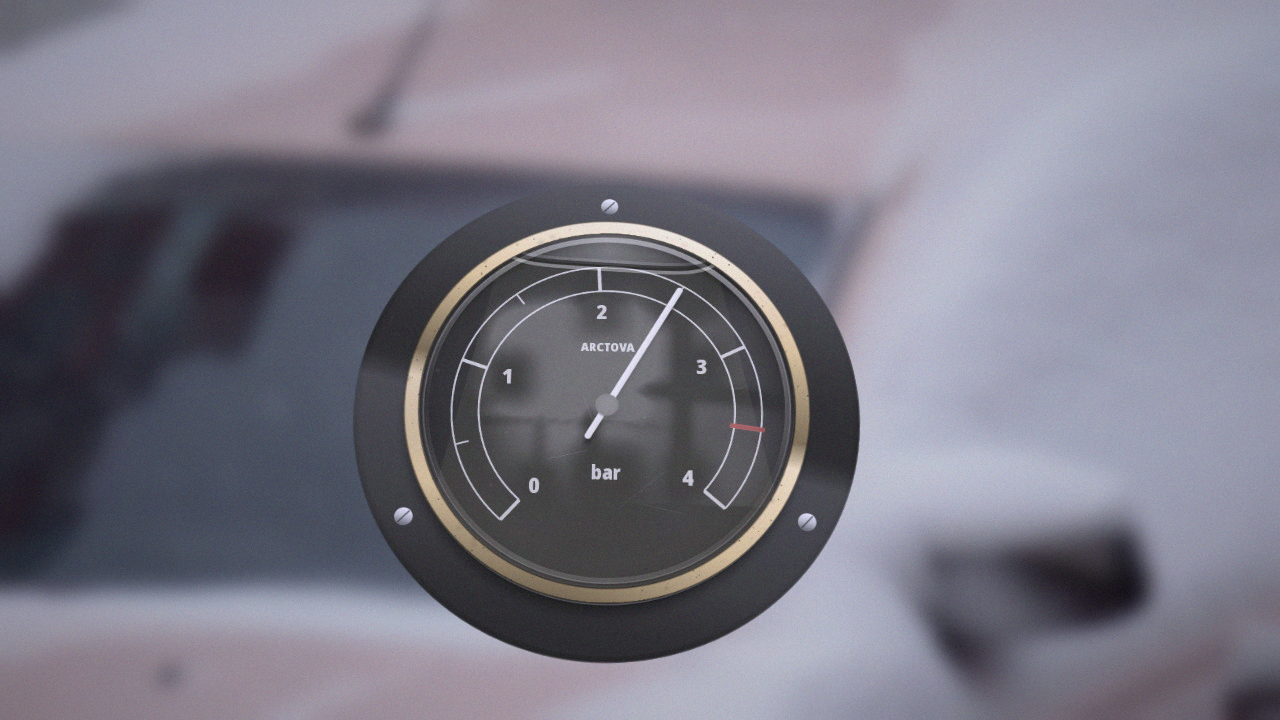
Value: 2.5 bar
